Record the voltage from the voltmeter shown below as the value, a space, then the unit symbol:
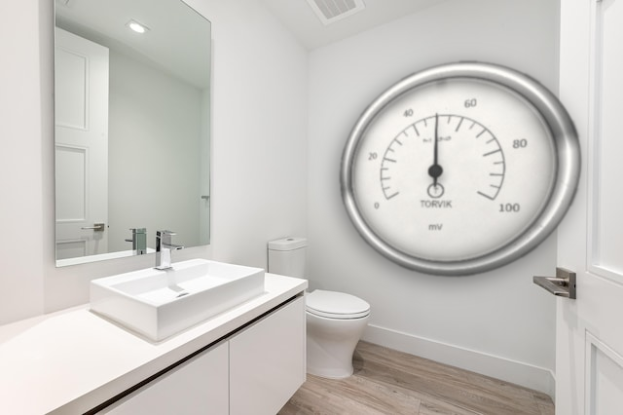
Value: 50 mV
